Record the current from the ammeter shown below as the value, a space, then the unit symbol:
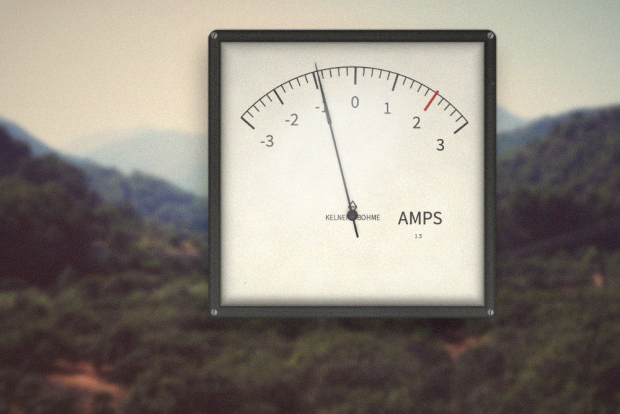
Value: -0.9 A
